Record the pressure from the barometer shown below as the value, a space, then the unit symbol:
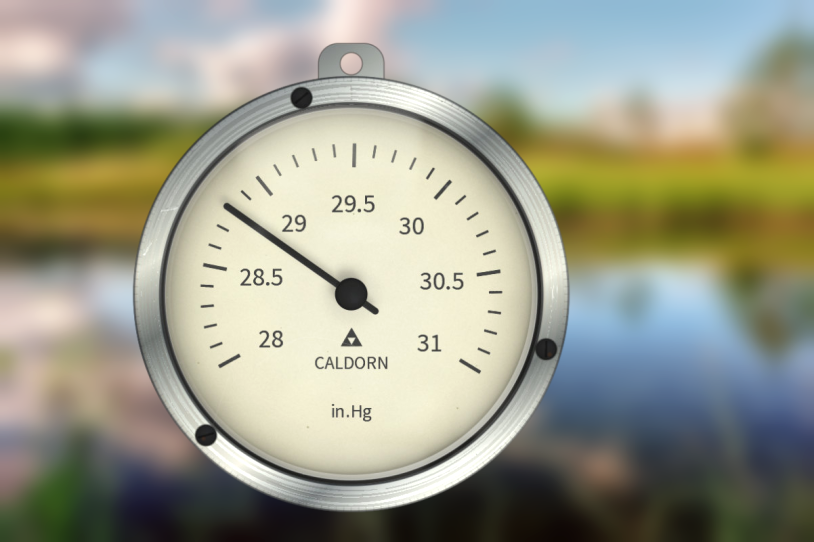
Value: 28.8 inHg
